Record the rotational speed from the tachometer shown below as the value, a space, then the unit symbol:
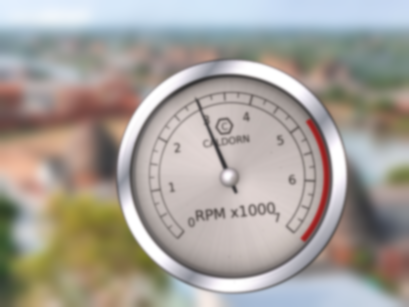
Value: 3000 rpm
